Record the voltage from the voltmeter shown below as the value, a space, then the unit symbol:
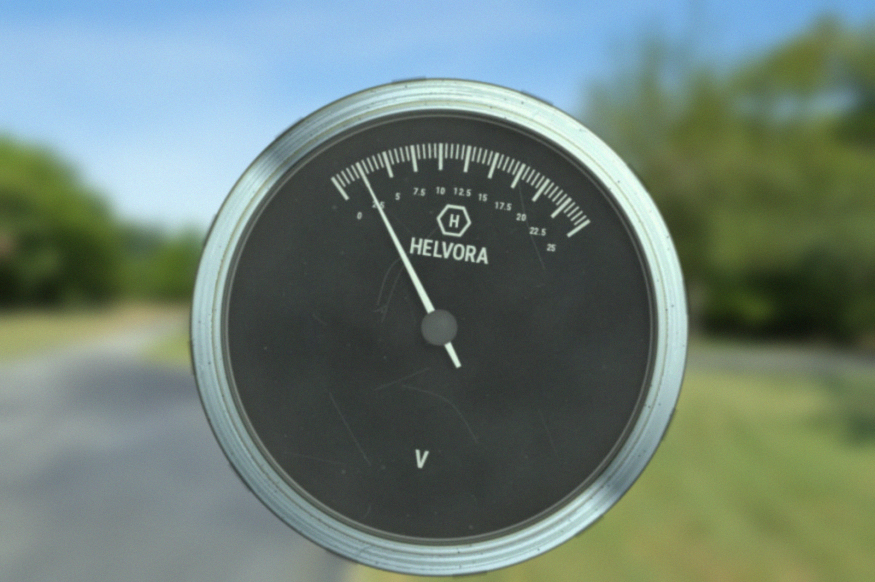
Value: 2.5 V
